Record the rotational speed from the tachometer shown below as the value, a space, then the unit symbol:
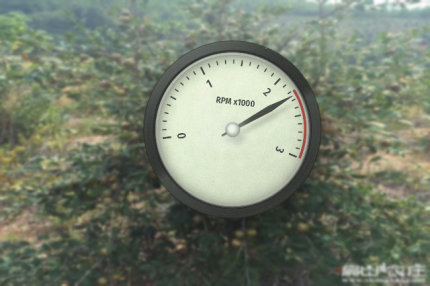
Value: 2250 rpm
